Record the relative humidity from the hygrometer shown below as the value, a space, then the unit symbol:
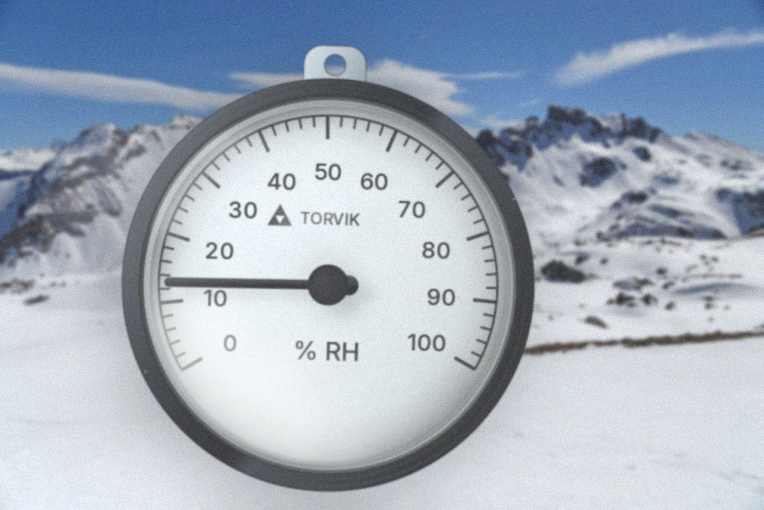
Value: 13 %
